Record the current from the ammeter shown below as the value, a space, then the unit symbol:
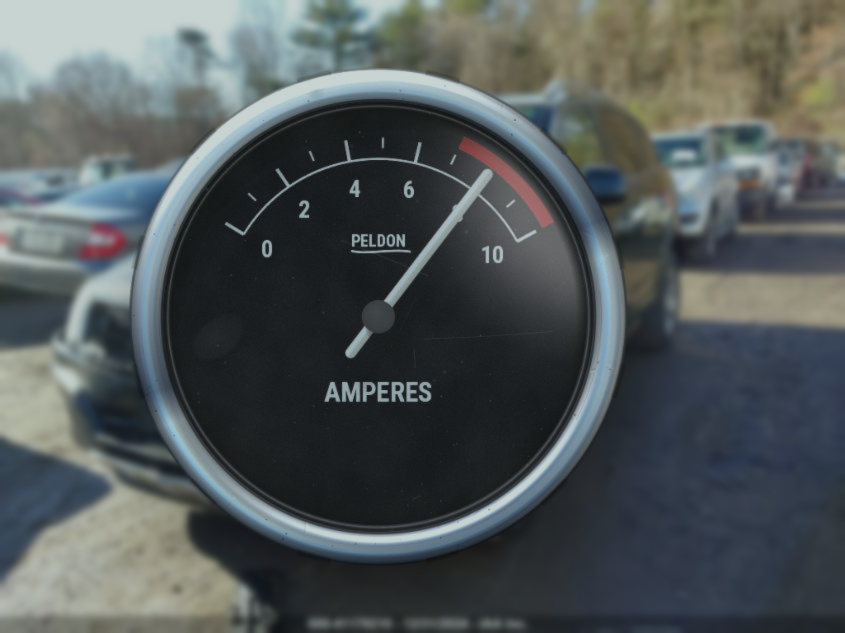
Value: 8 A
